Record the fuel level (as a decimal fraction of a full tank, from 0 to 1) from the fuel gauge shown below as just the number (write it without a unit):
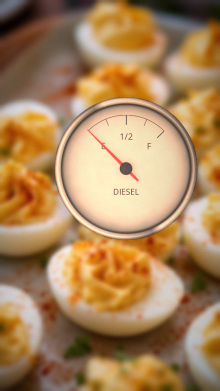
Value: 0
